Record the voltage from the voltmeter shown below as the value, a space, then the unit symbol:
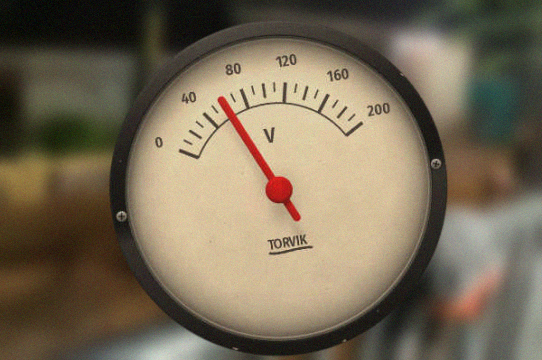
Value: 60 V
